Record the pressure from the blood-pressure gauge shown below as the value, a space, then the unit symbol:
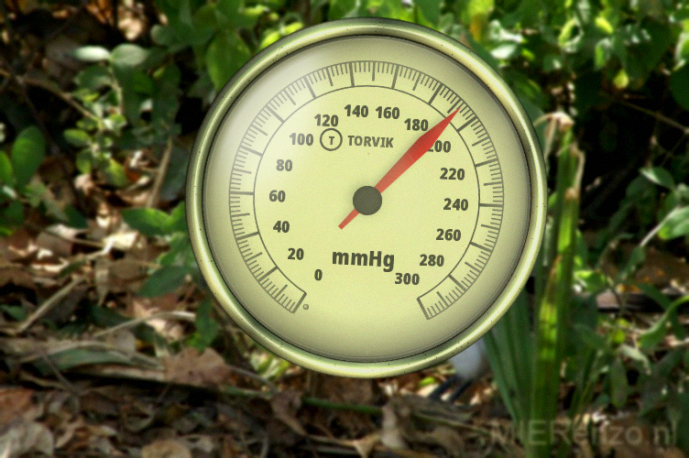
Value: 192 mmHg
